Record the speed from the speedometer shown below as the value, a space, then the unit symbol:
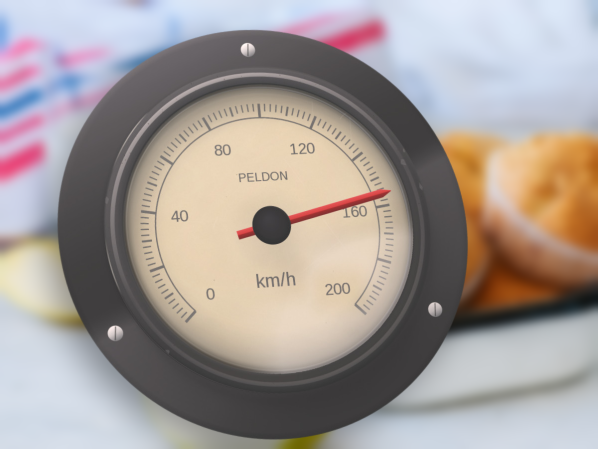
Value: 156 km/h
